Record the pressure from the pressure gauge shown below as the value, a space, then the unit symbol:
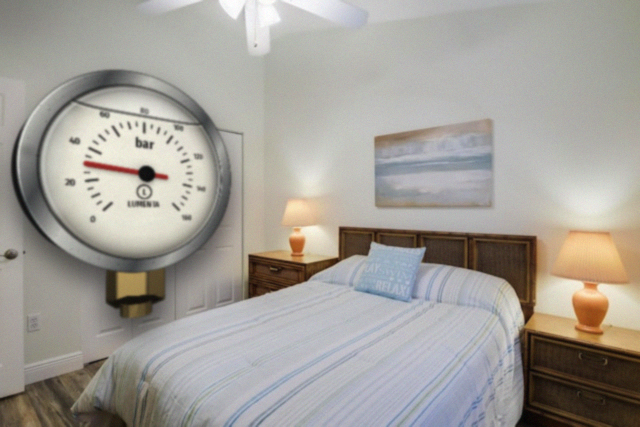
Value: 30 bar
